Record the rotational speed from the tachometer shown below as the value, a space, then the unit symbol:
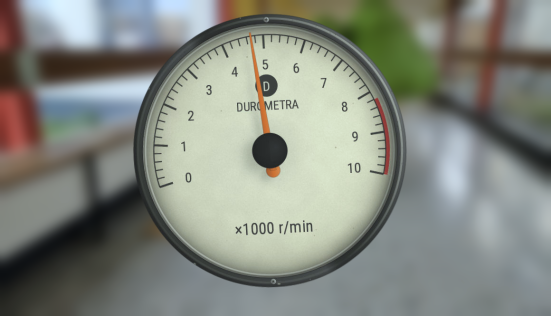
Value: 4700 rpm
